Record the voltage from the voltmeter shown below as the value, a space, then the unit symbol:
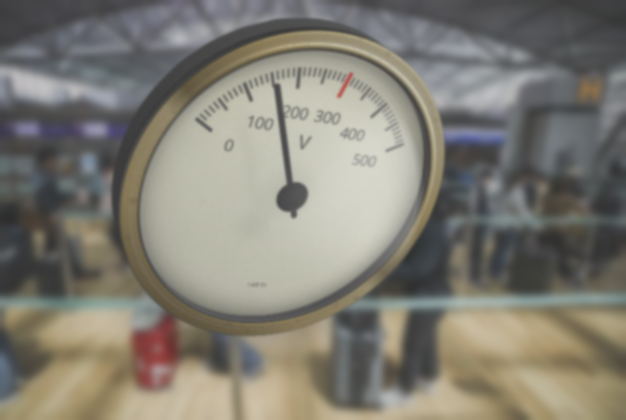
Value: 150 V
